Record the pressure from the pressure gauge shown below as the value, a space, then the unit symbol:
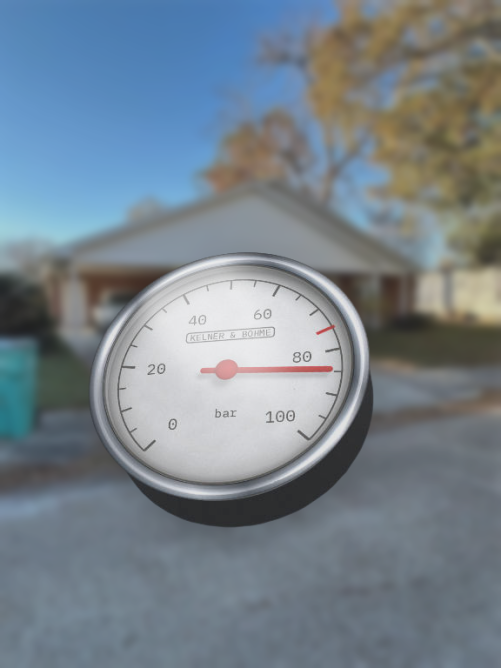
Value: 85 bar
